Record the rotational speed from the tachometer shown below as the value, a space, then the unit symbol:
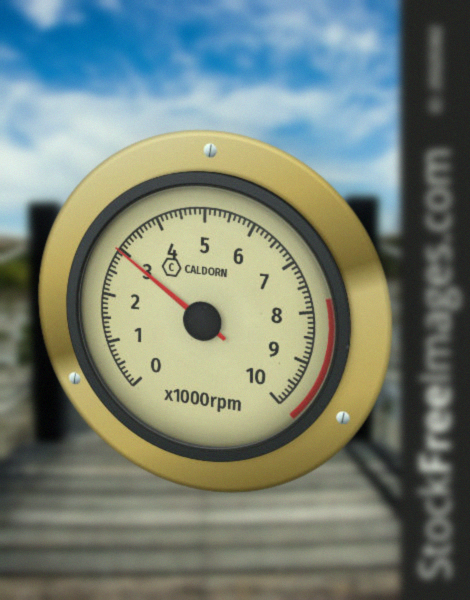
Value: 3000 rpm
